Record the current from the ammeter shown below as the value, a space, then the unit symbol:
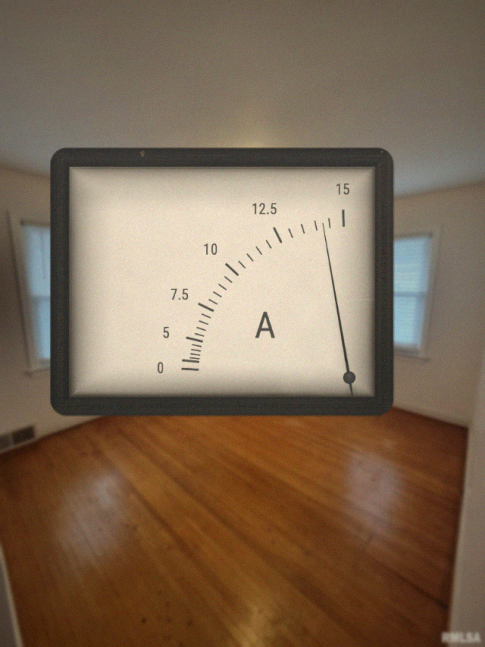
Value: 14.25 A
